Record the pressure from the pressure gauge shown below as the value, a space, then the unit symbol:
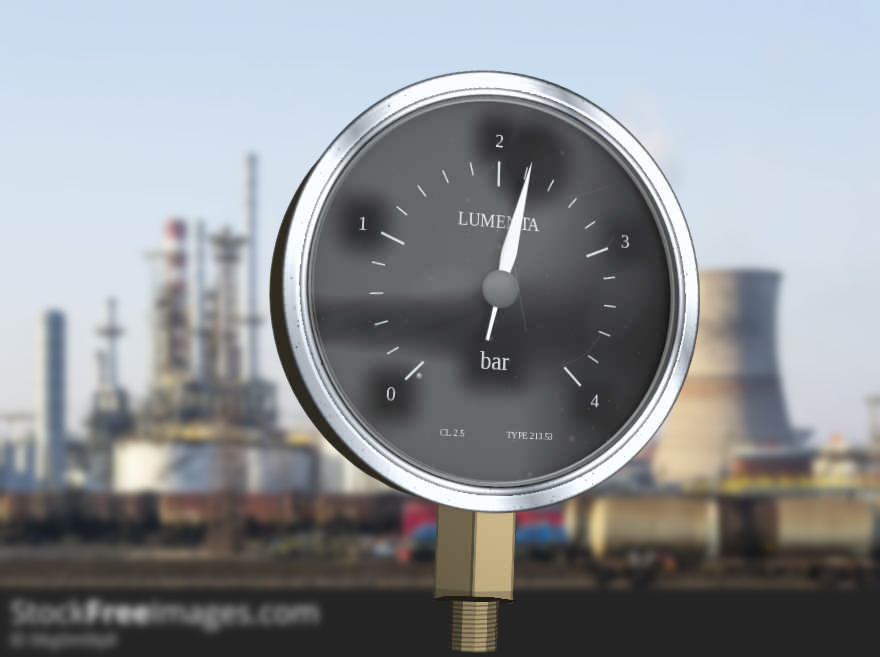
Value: 2.2 bar
